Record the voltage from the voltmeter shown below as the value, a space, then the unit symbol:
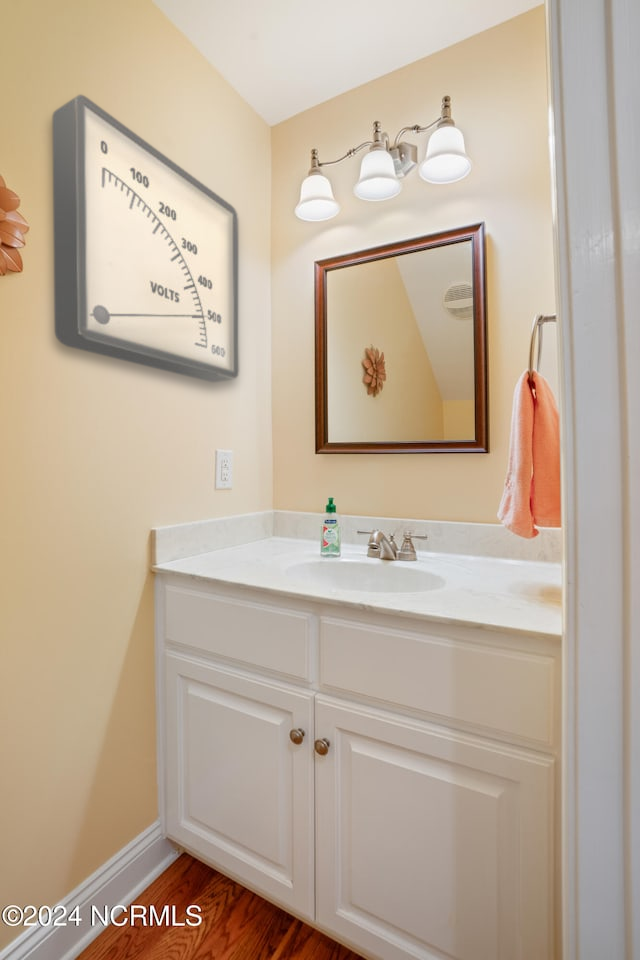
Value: 500 V
